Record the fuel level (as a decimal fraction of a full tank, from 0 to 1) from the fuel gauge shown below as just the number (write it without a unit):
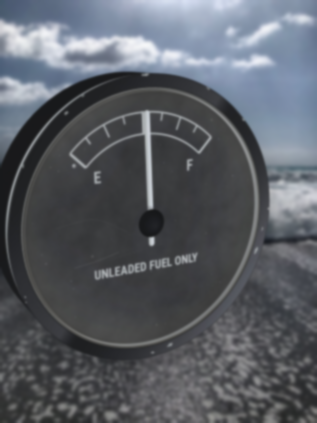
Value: 0.5
